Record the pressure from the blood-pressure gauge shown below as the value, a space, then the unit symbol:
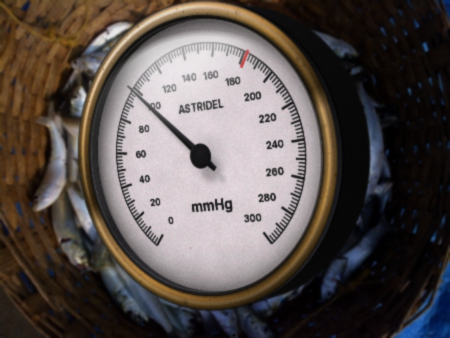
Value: 100 mmHg
